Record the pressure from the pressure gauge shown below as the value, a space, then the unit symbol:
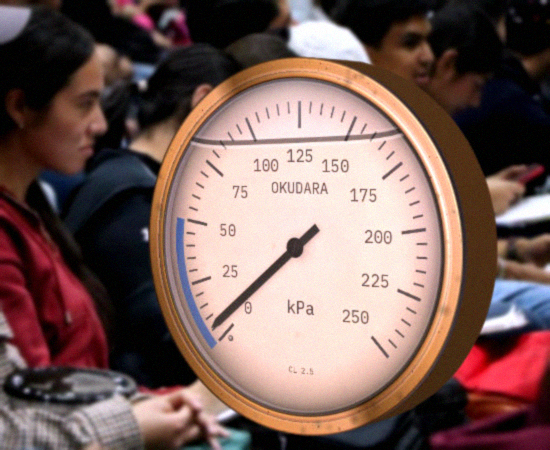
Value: 5 kPa
